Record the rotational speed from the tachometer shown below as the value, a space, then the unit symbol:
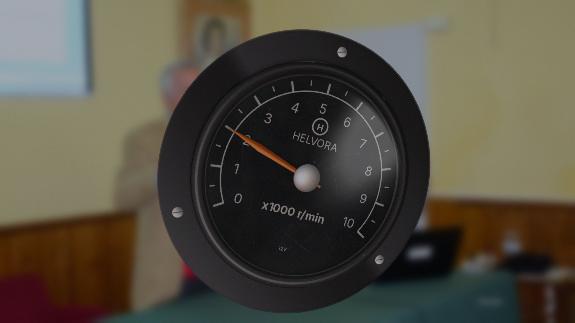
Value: 2000 rpm
